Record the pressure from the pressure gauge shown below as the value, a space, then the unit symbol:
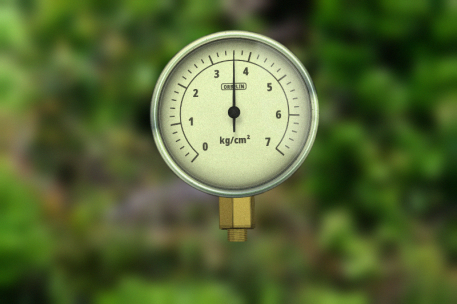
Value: 3.6 kg/cm²
